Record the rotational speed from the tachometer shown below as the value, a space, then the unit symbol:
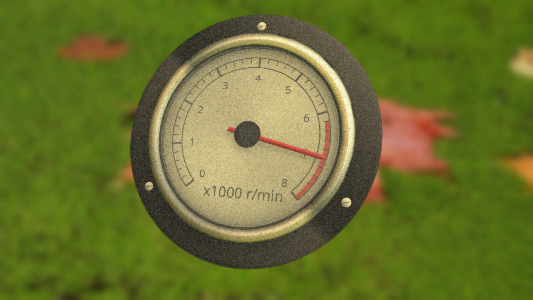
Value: 7000 rpm
